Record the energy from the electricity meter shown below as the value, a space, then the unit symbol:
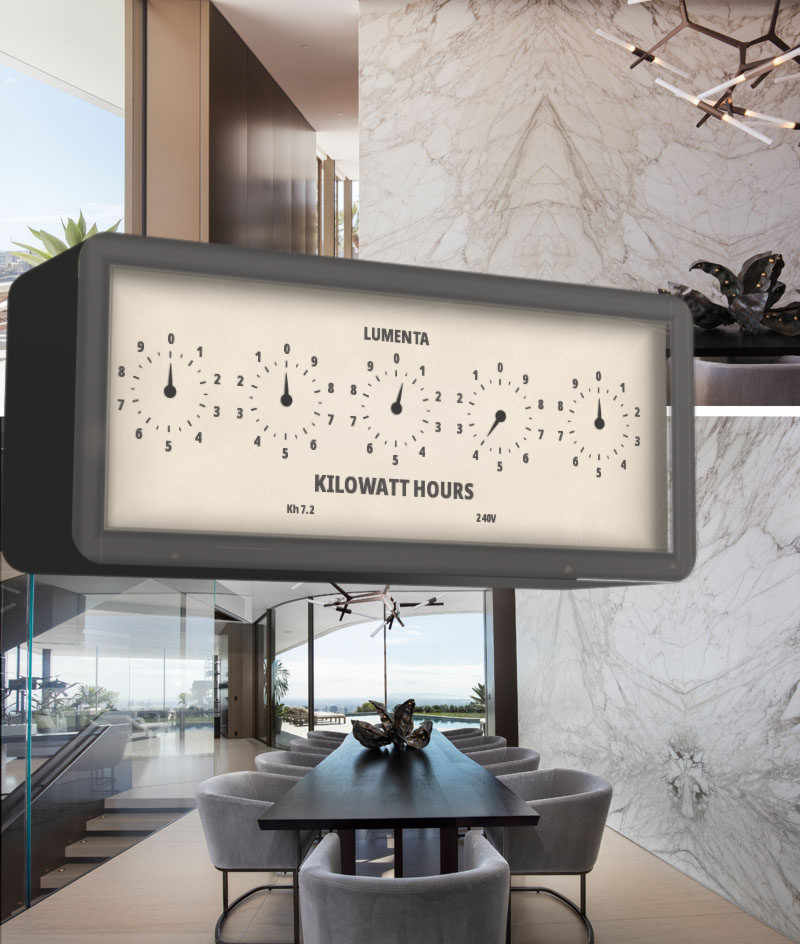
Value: 40 kWh
